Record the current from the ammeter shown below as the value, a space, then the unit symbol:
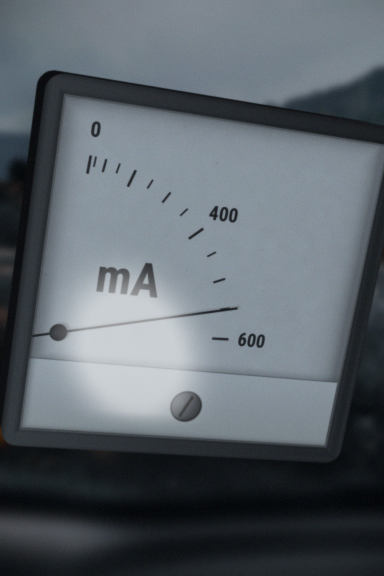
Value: 550 mA
